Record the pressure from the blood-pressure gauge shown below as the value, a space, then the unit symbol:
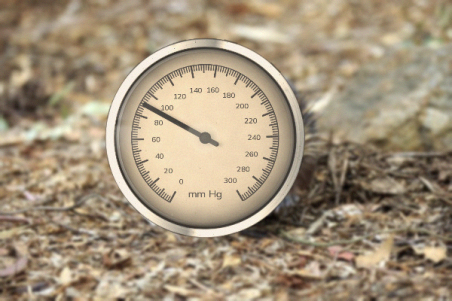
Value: 90 mmHg
